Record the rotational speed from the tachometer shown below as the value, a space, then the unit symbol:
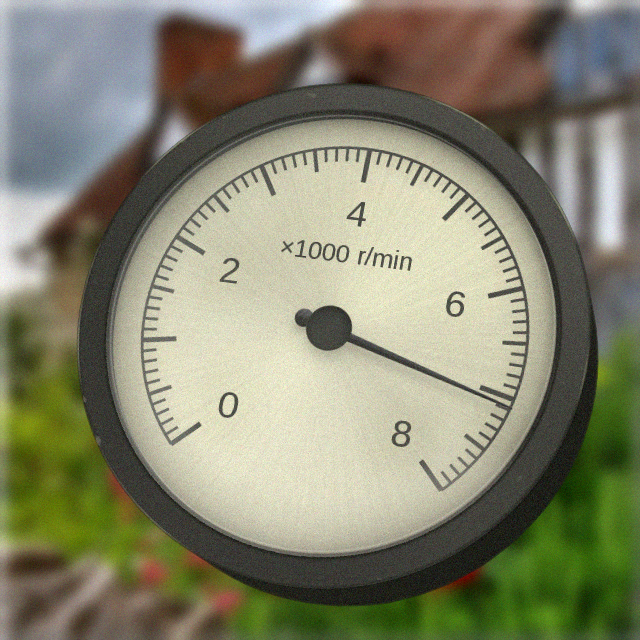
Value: 7100 rpm
